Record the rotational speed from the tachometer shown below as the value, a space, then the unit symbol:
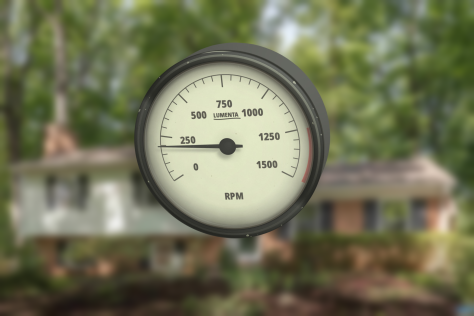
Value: 200 rpm
